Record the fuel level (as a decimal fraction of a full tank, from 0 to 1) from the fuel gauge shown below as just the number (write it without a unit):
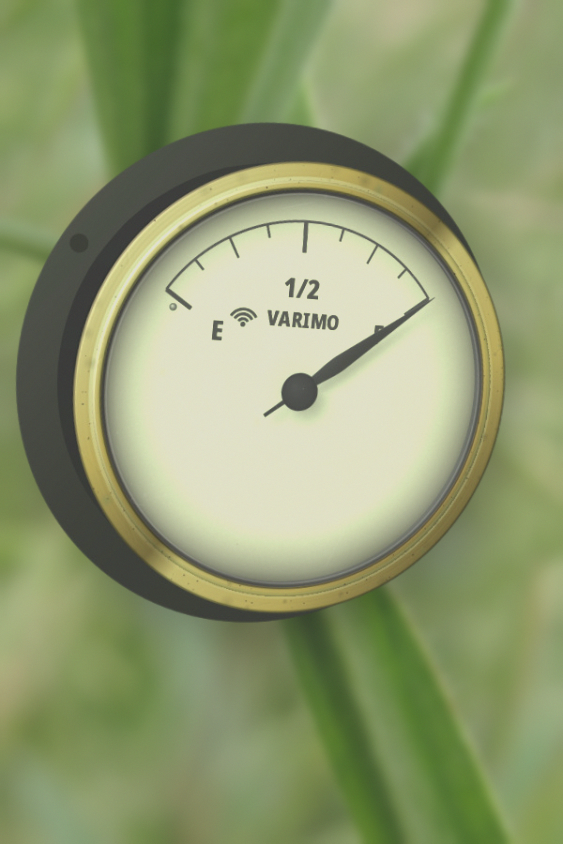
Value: 1
